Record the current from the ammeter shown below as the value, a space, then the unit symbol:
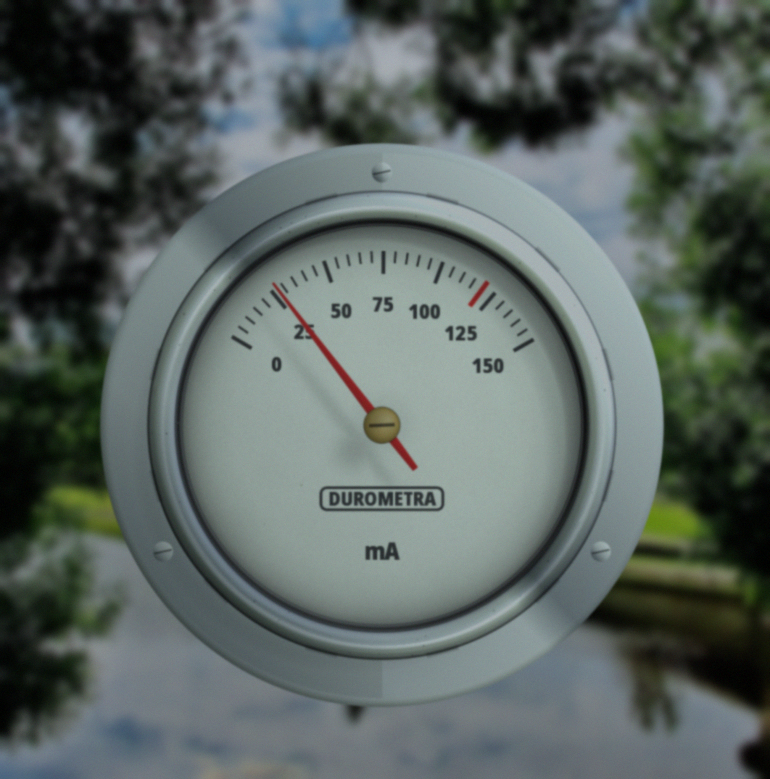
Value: 27.5 mA
